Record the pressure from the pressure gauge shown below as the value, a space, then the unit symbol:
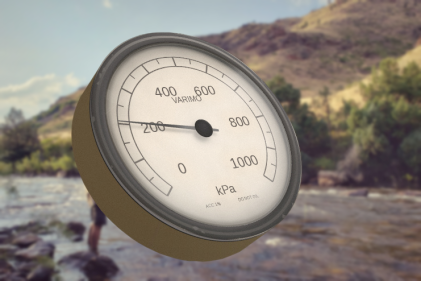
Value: 200 kPa
